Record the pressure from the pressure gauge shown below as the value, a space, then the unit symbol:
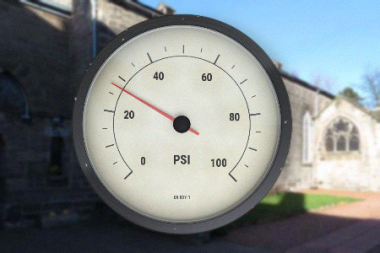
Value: 27.5 psi
